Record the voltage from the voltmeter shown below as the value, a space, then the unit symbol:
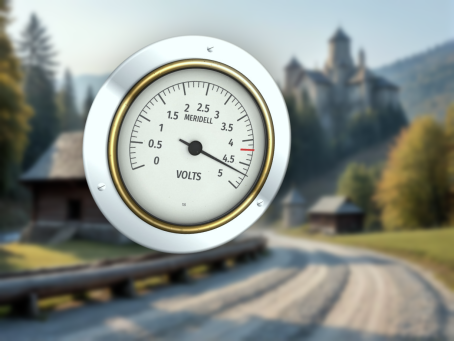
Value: 4.7 V
